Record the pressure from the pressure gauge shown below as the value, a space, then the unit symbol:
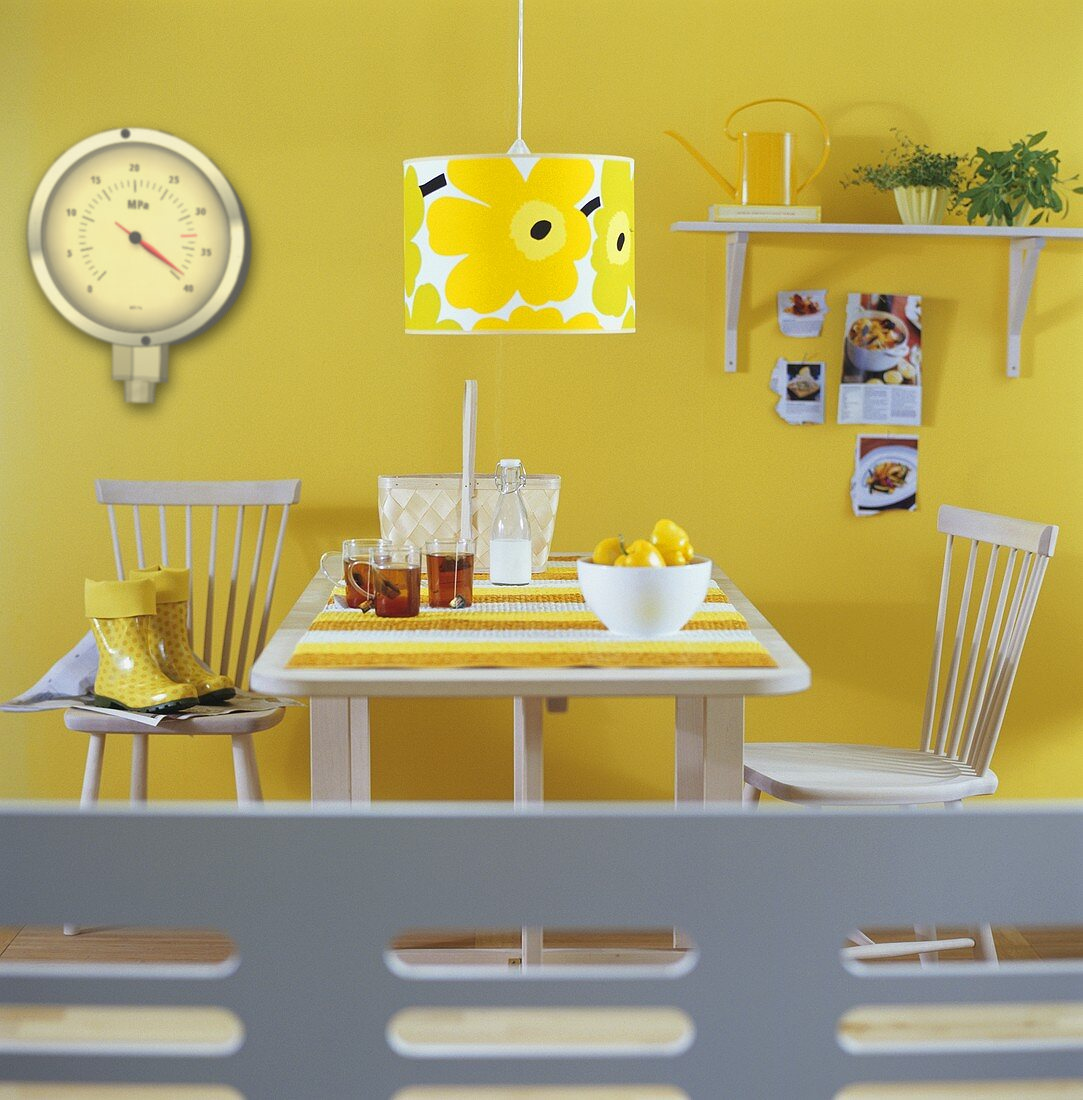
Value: 39 MPa
